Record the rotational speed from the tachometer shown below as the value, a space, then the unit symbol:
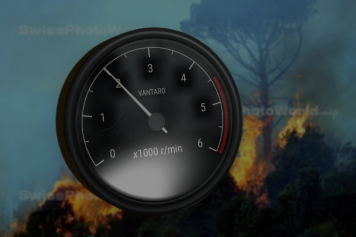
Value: 2000 rpm
